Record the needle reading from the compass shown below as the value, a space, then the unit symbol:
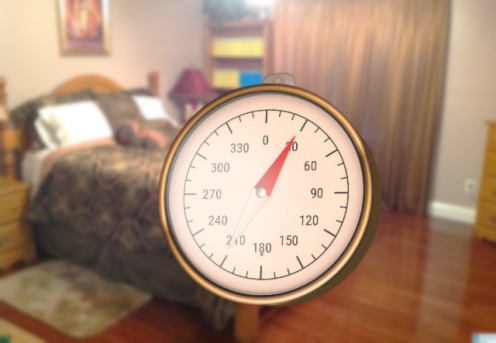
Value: 30 °
